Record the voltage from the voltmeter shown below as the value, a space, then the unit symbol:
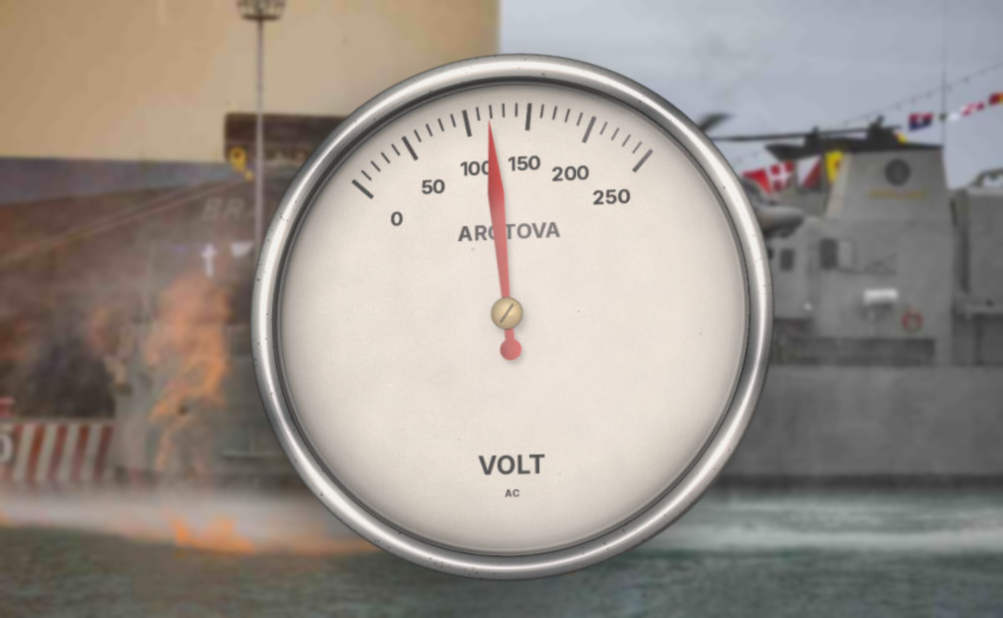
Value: 120 V
